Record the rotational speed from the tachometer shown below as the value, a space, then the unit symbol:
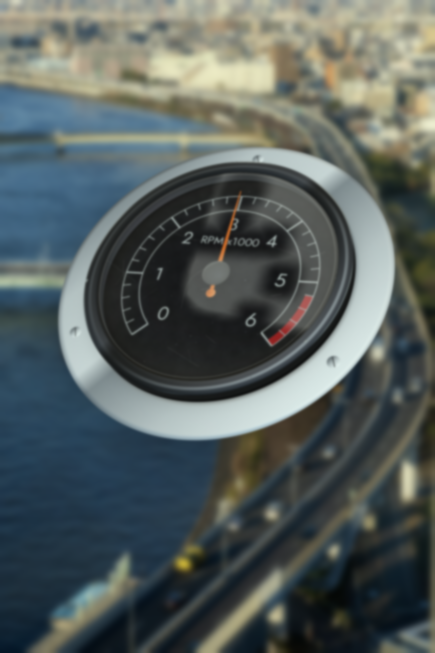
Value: 3000 rpm
